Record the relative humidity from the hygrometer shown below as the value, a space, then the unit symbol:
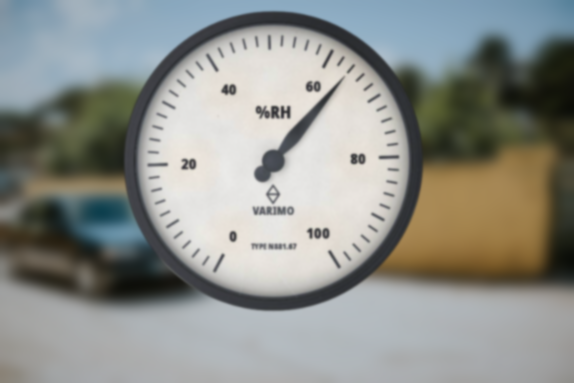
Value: 64 %
